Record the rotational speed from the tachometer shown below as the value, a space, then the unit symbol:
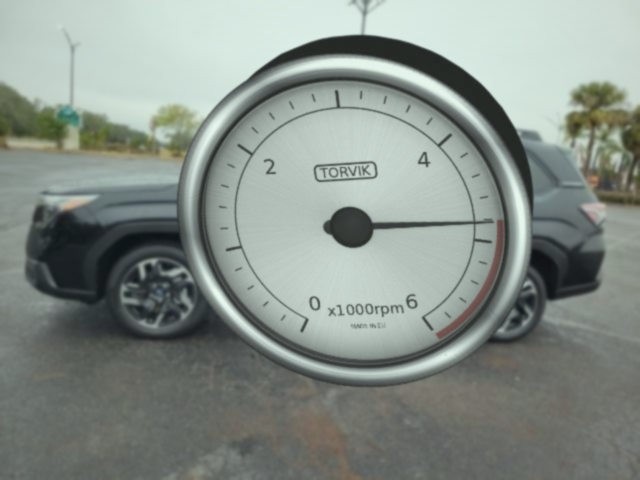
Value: 4800 rpm
